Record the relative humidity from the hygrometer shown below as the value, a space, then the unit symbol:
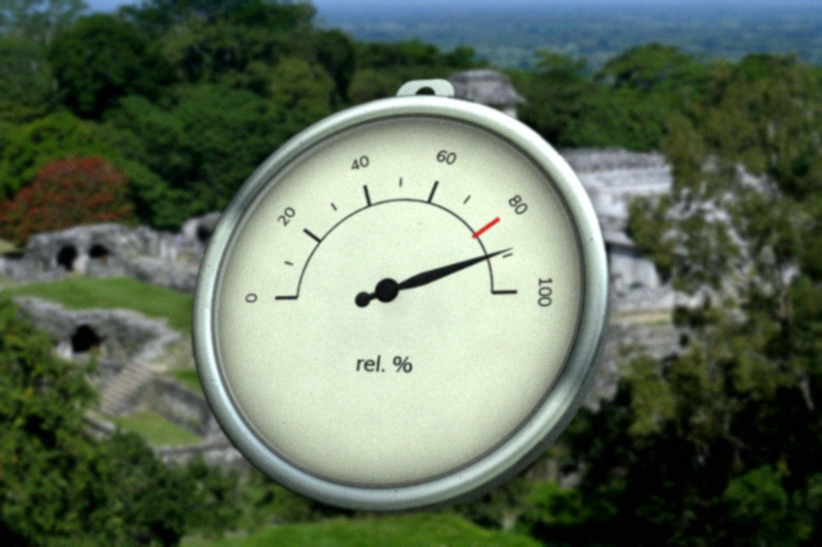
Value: 90 %
